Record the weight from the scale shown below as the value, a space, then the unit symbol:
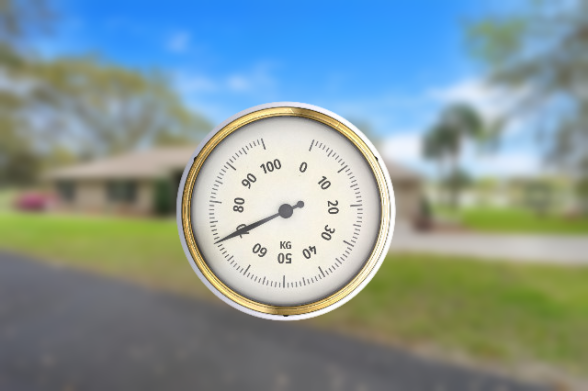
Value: 70 kg
